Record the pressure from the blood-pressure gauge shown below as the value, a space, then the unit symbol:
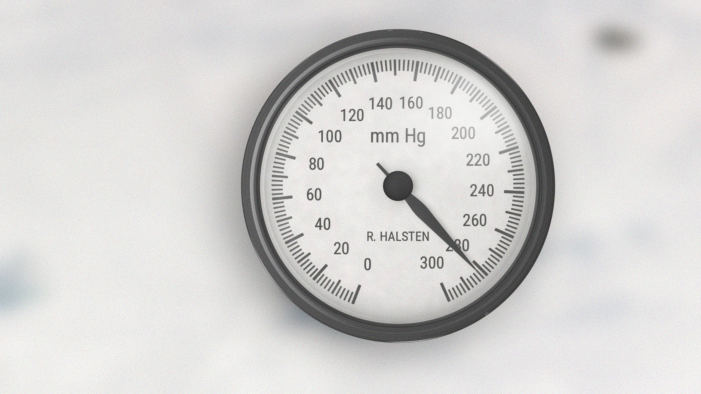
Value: 282 mmHg
